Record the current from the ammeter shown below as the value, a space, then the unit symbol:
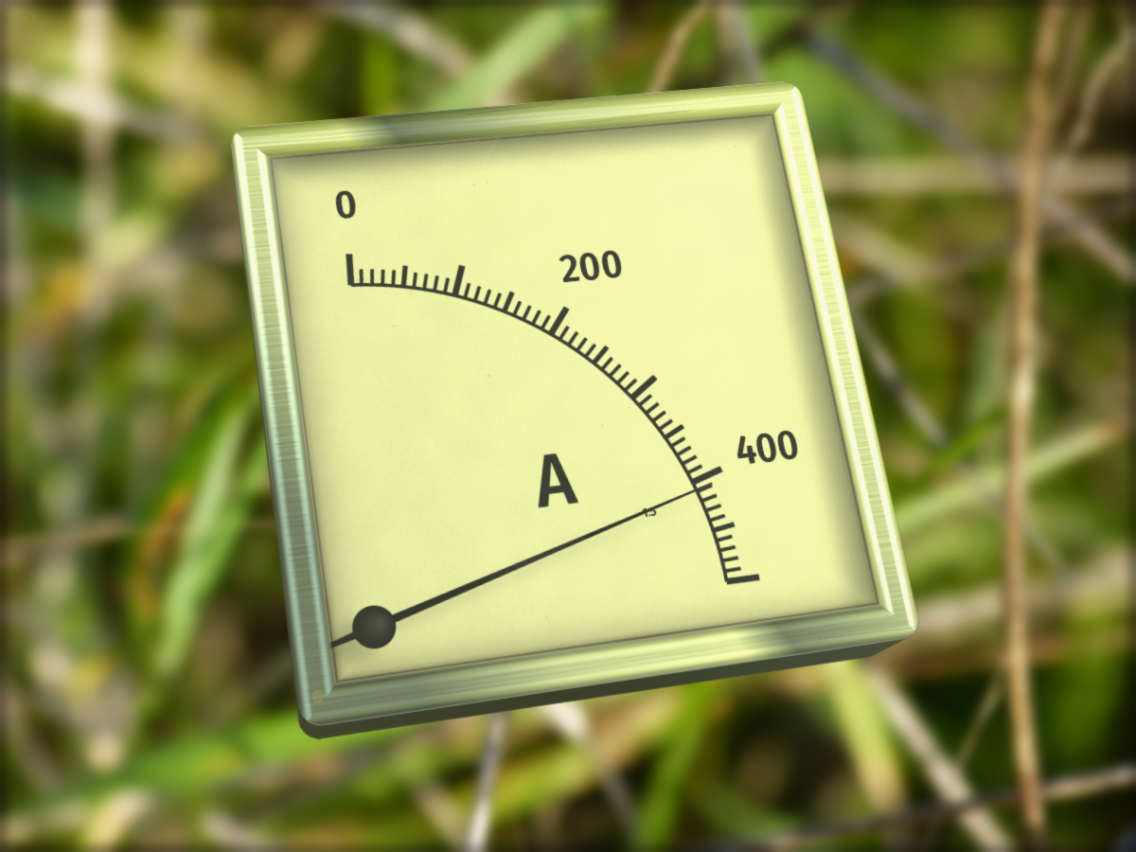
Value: 410 A
